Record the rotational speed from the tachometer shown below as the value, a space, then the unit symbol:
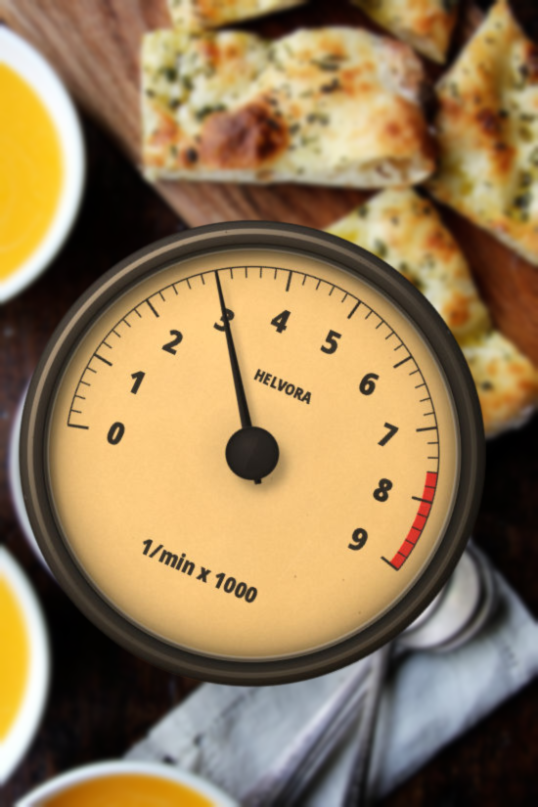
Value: 3000 rpm
